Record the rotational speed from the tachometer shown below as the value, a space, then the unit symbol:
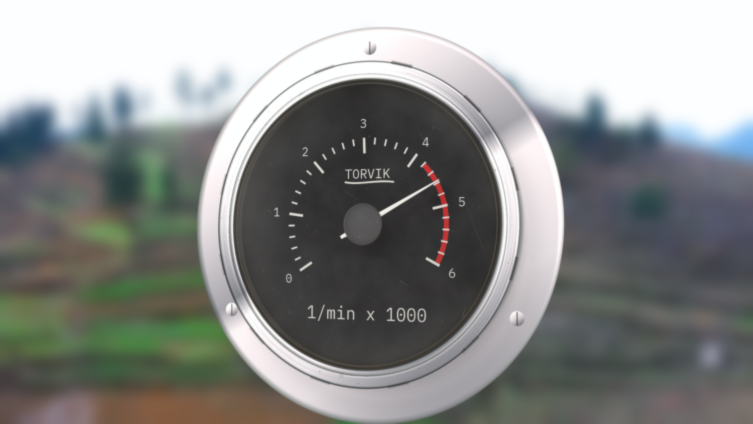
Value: 4600 rpm
